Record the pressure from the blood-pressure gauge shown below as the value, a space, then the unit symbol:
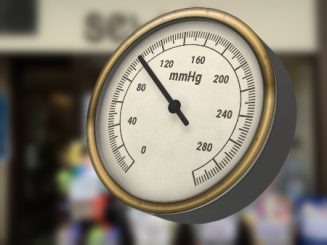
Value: 100 mmHg
